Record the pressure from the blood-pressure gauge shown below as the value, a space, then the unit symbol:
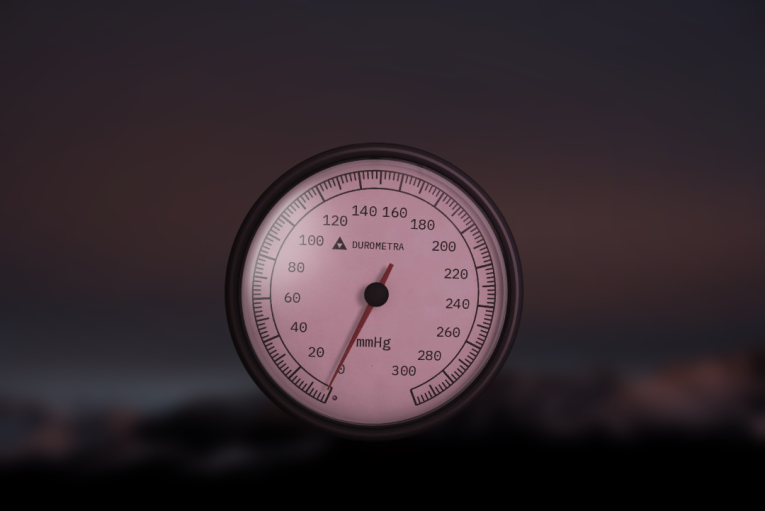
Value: 2 mmHg
